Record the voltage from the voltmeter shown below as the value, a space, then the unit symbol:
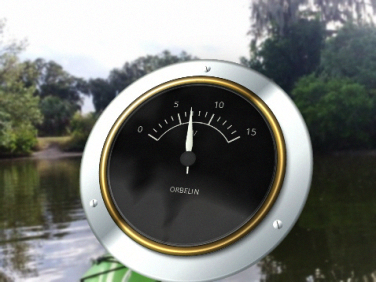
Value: 7 V
